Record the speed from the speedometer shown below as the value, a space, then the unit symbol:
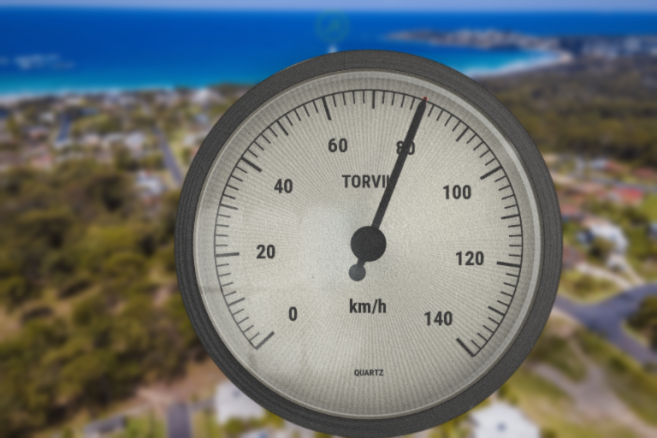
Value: 80 km/h
